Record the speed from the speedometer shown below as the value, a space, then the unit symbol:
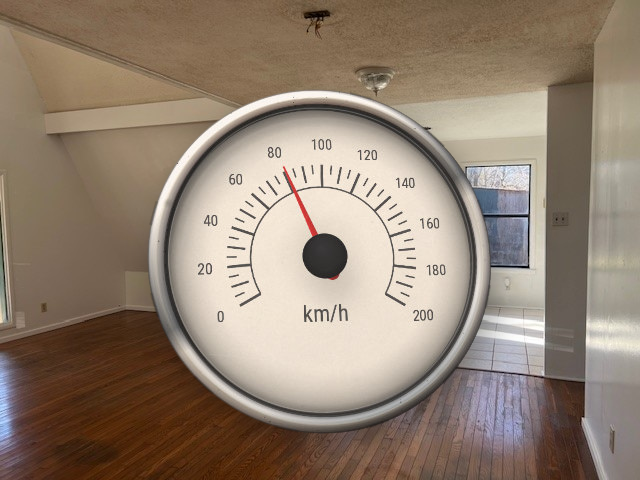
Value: 80 km/h
